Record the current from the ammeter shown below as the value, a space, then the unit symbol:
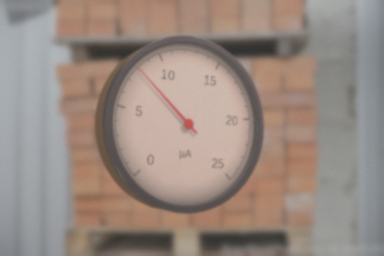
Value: 8 µA
